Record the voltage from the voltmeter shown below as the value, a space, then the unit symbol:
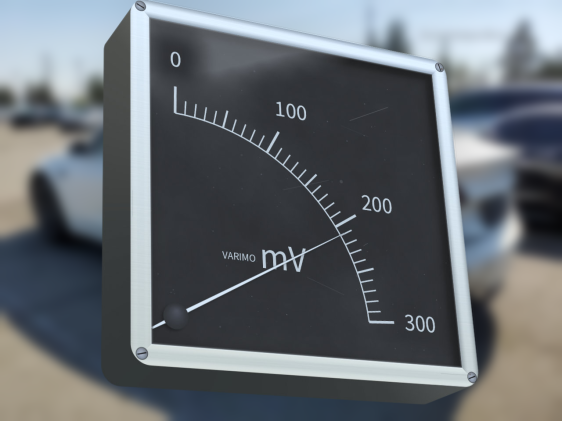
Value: 210 mV
